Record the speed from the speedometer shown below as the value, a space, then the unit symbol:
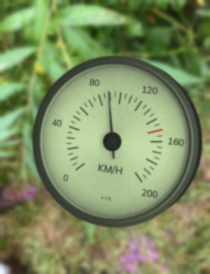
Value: 90 km/h
